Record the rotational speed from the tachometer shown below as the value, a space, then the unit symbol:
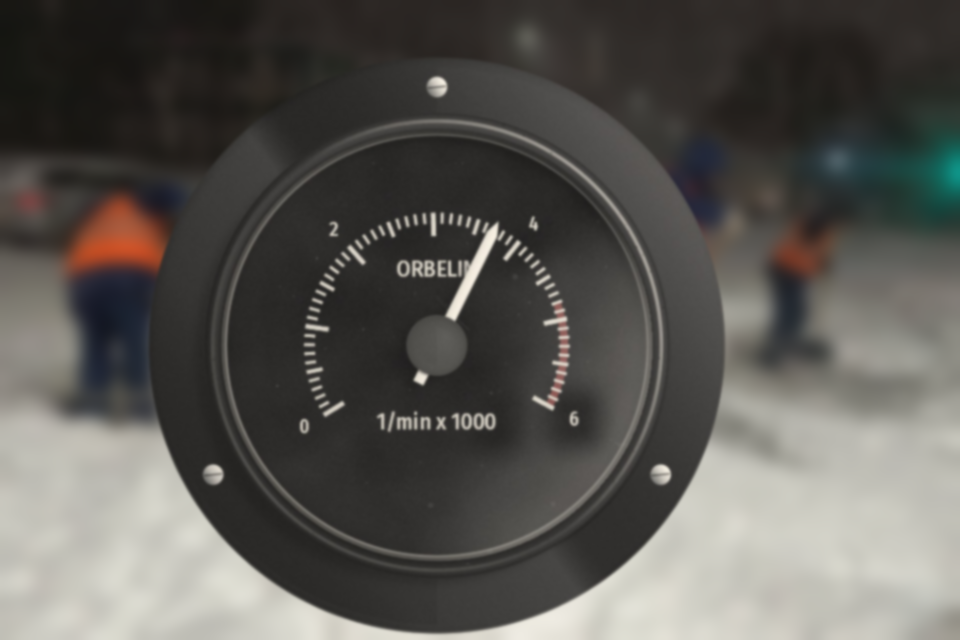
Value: 3700 rpm
